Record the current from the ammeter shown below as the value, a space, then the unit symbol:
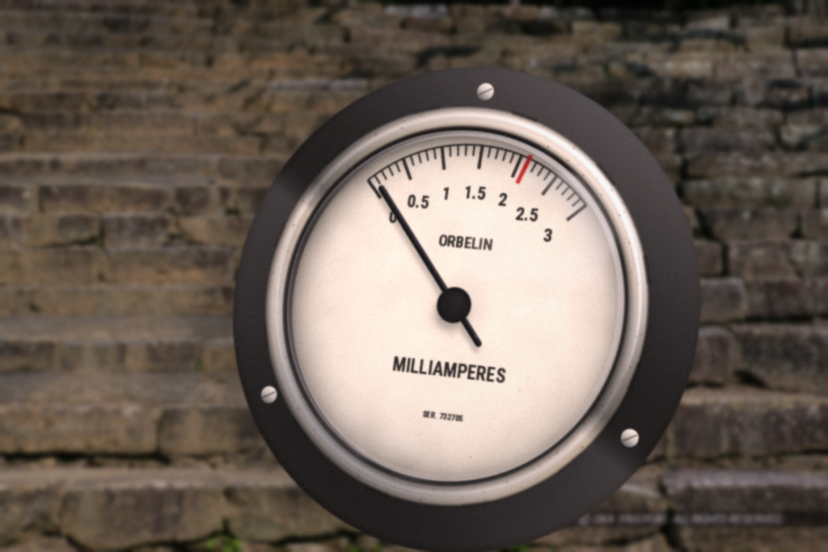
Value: 0.1 mA
